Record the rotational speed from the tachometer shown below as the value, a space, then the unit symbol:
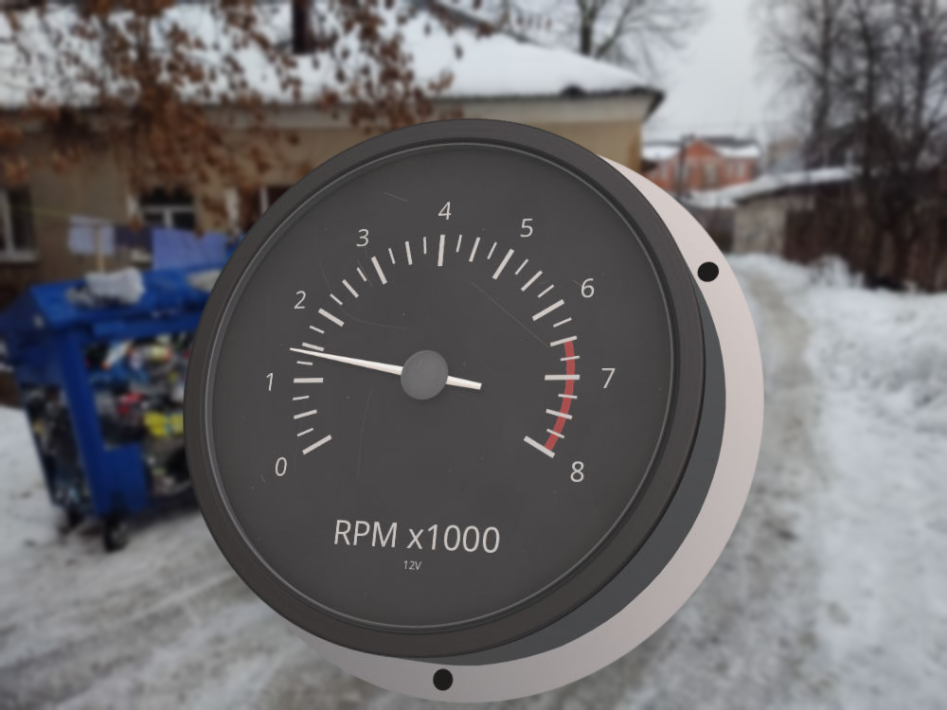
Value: 1375 rpm
